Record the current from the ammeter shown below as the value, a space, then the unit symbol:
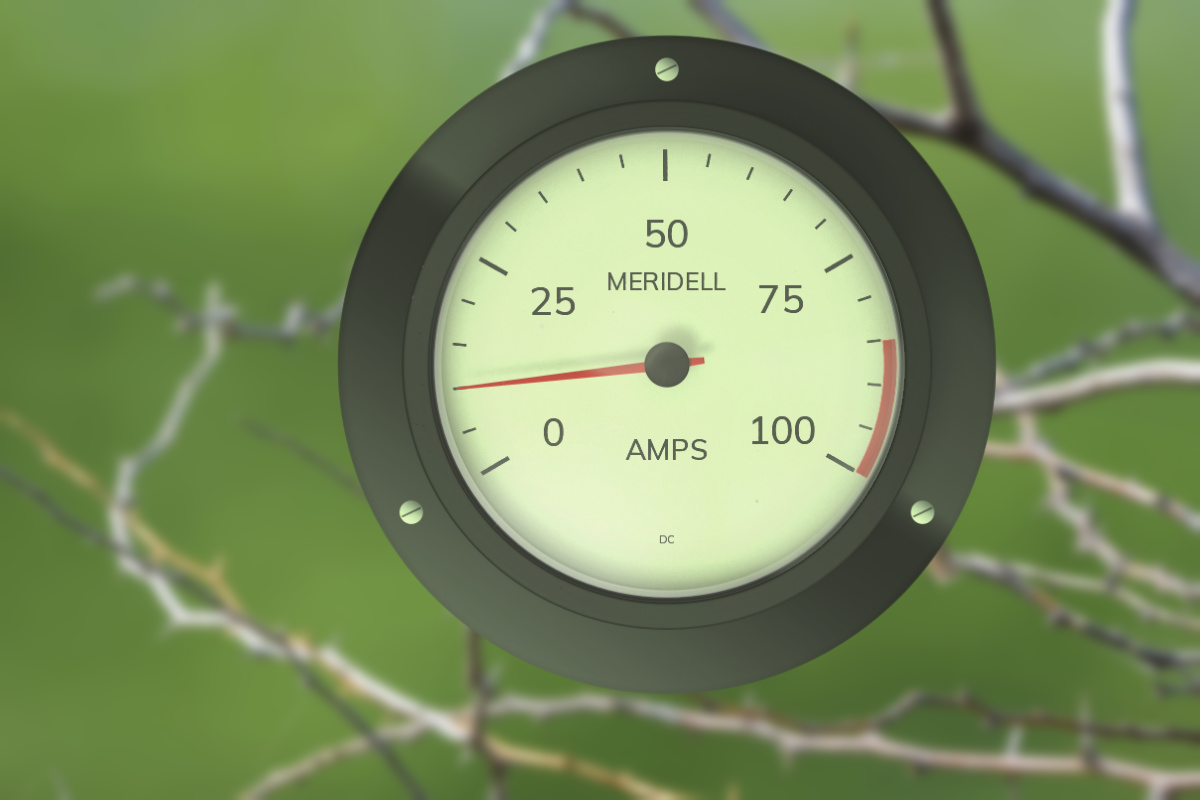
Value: 10 A
